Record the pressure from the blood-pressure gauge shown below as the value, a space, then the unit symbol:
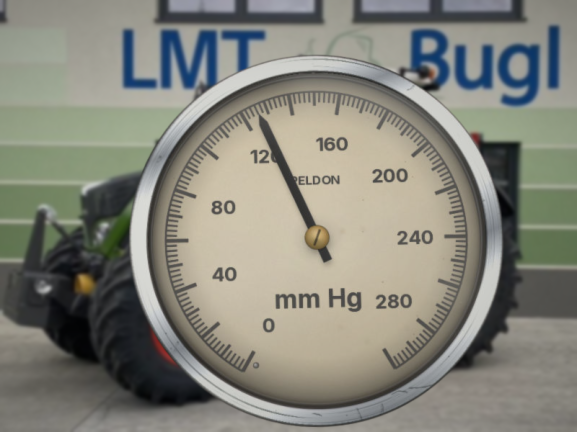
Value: 126 mmHg
